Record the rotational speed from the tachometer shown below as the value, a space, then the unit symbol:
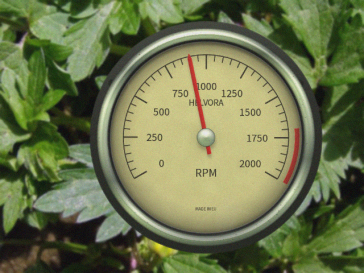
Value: 900 rpm
